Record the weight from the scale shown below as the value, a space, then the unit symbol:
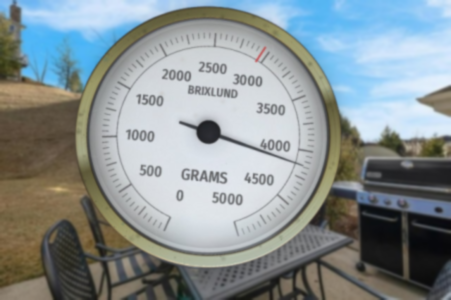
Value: 4150 g
